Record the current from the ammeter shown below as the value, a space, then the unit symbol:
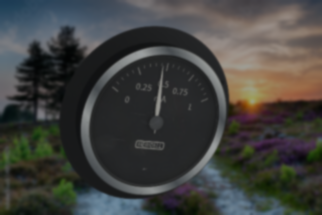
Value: 0.45 mA
